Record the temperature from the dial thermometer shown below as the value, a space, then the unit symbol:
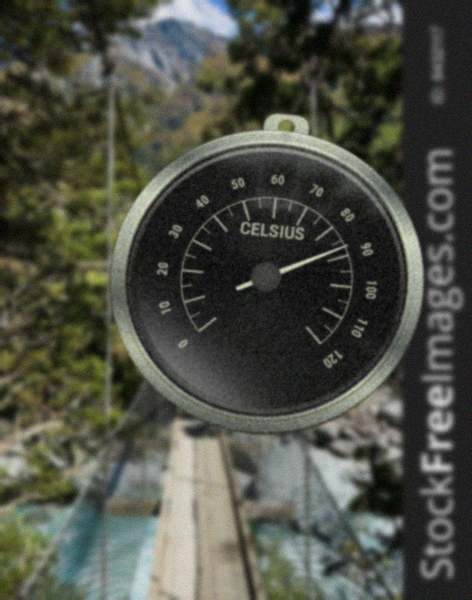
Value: 87.5 °C
